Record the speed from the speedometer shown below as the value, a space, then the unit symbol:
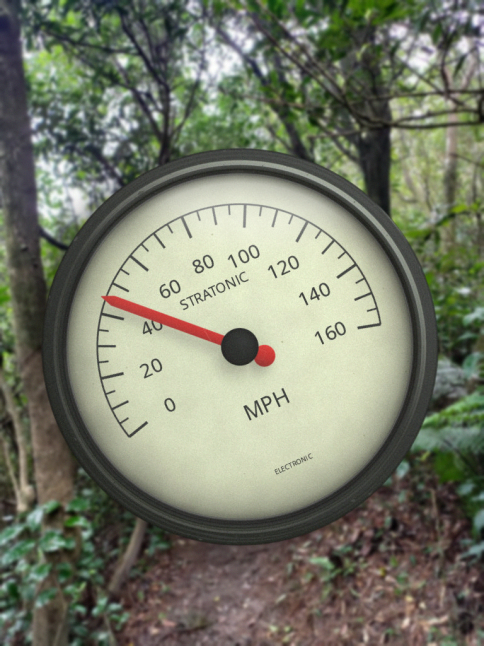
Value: 45 mph
